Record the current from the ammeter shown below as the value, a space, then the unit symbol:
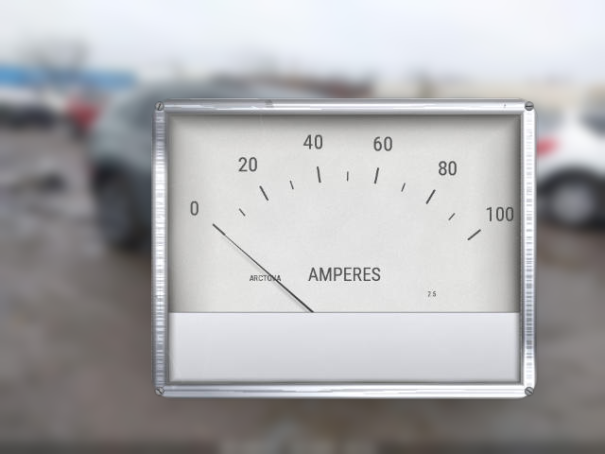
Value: 0 A
